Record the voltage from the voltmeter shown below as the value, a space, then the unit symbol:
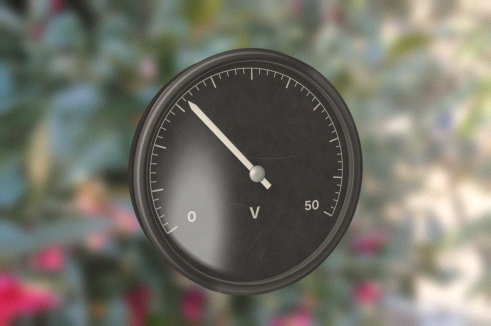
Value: 16 V
